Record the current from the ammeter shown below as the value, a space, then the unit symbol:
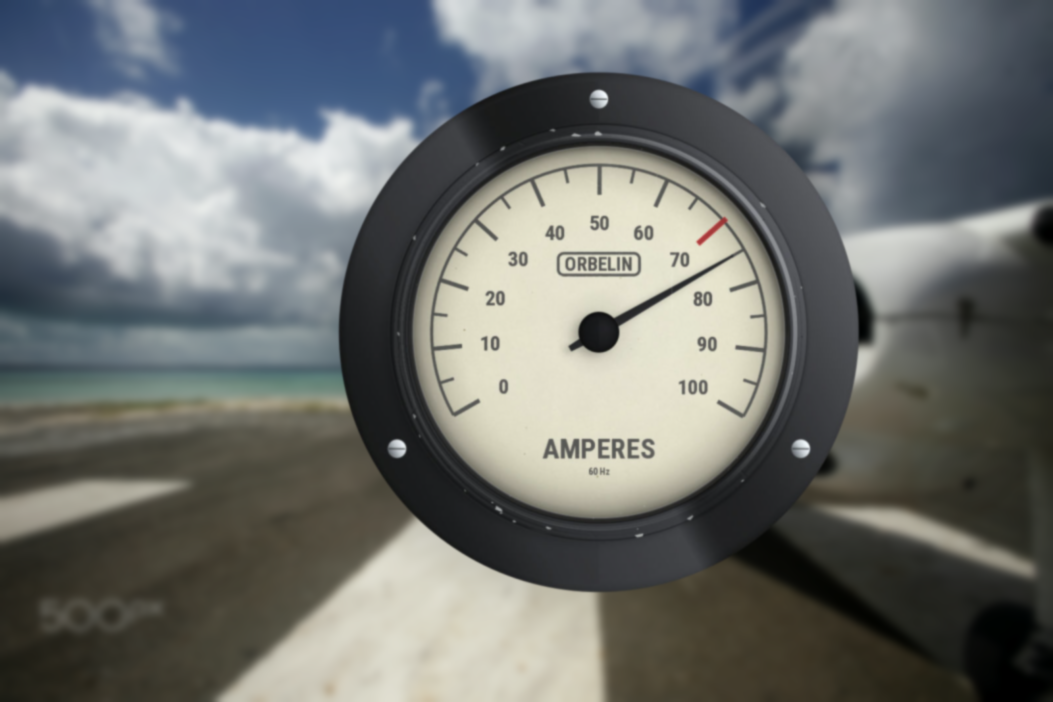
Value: 75 A
